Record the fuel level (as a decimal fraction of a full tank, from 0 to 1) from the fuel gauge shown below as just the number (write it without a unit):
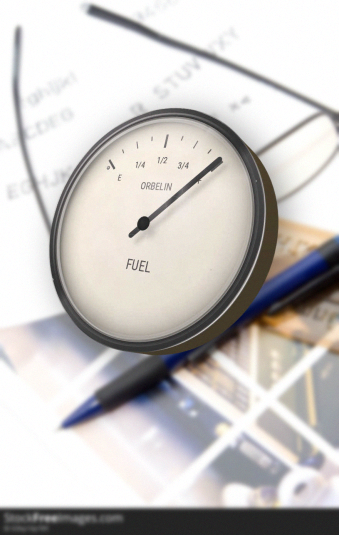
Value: 1
